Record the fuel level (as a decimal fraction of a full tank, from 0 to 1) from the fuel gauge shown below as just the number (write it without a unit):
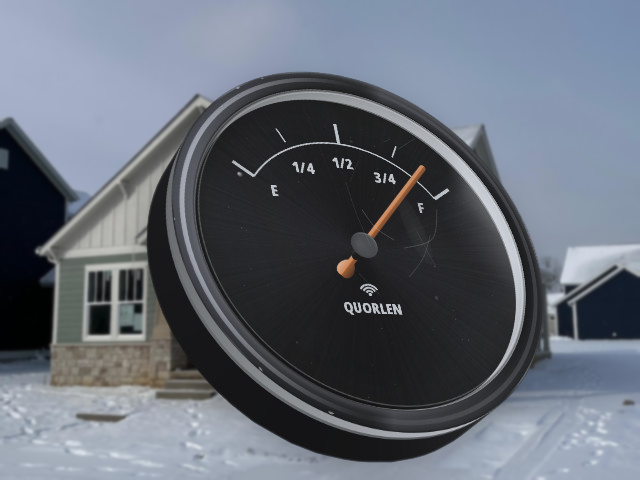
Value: 0.875
